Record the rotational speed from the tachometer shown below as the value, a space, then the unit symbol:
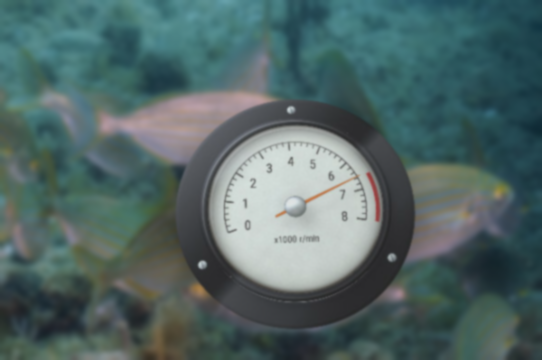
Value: 6600 rpm
